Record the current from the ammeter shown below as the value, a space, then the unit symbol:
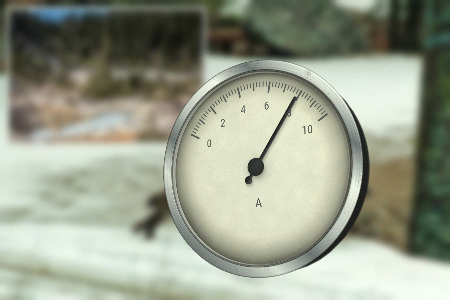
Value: 8 A
